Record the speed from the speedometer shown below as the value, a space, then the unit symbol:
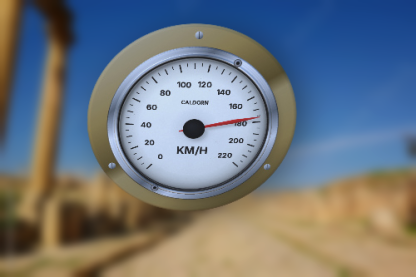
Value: 175 km/h
